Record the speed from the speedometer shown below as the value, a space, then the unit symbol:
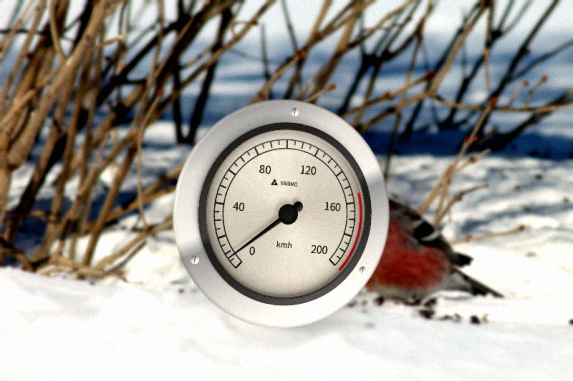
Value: 7.5 km/h
